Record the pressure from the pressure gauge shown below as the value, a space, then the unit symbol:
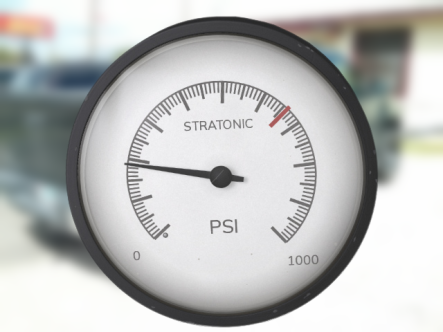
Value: 190 psi
